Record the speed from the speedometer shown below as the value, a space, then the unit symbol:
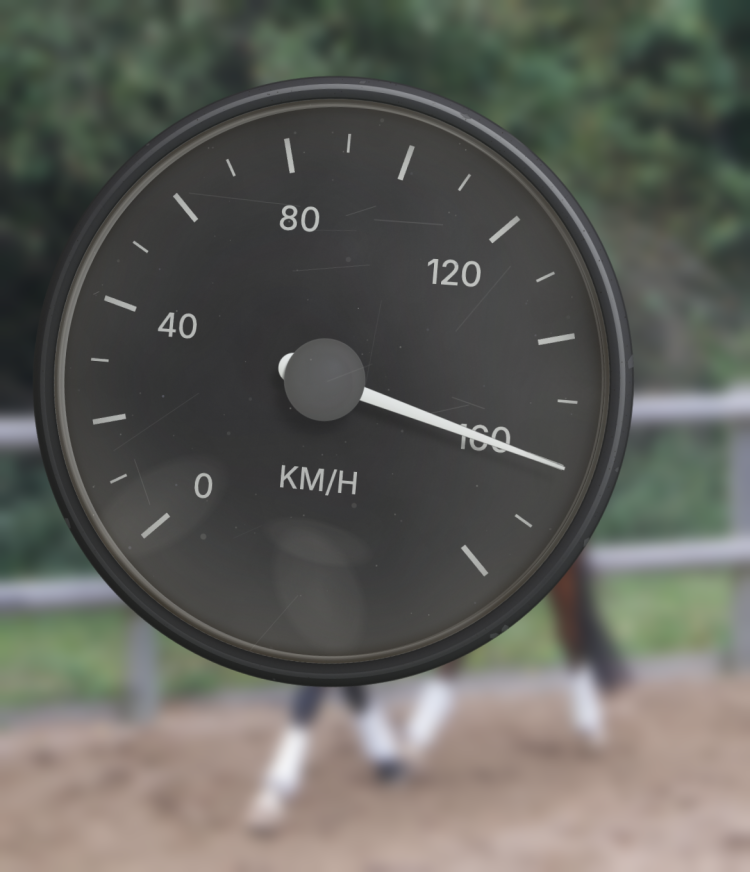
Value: 160 km/h
